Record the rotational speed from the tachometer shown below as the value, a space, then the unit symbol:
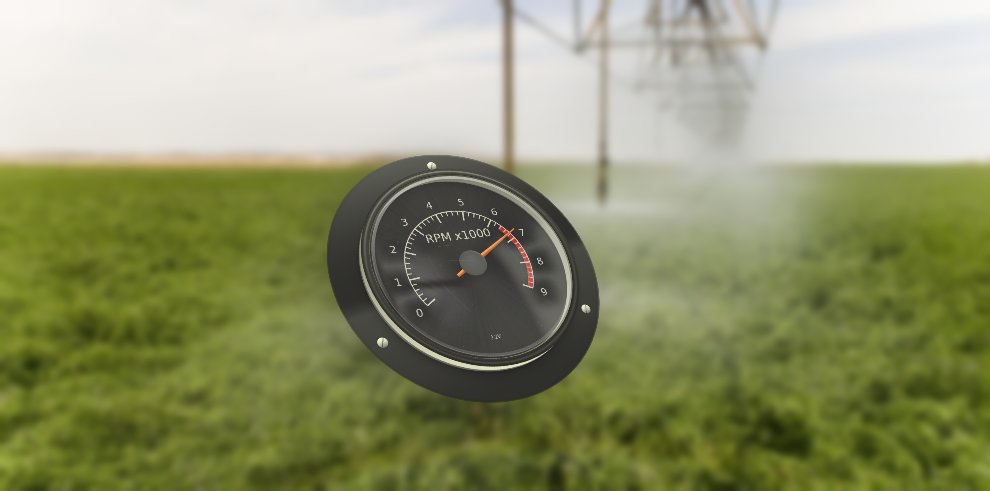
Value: 6800 rpm
